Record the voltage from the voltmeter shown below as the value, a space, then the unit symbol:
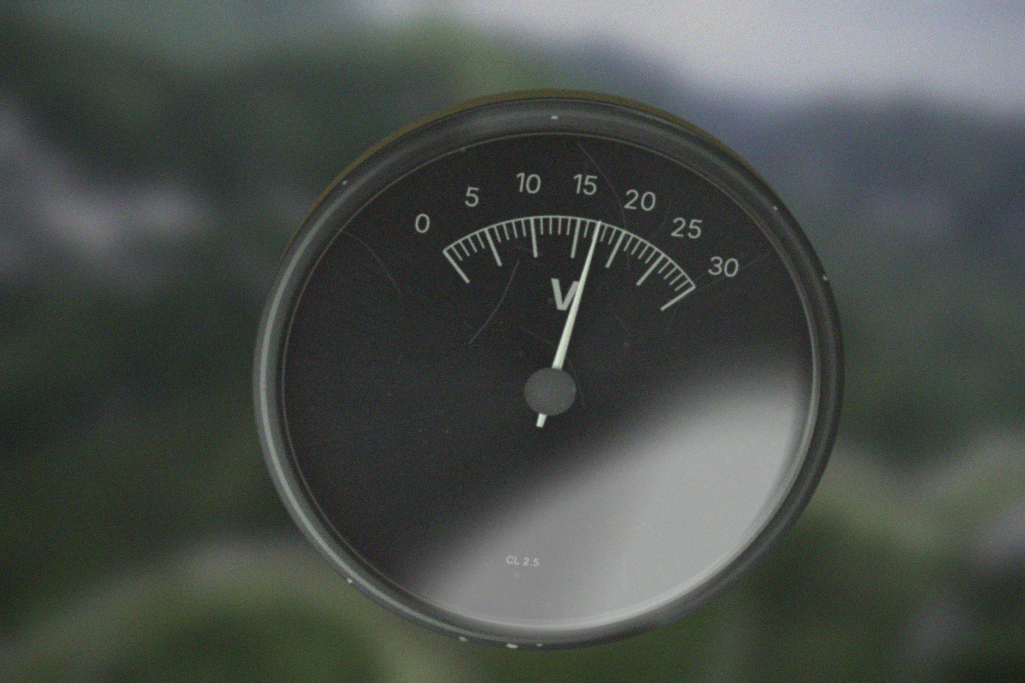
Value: 17 V
